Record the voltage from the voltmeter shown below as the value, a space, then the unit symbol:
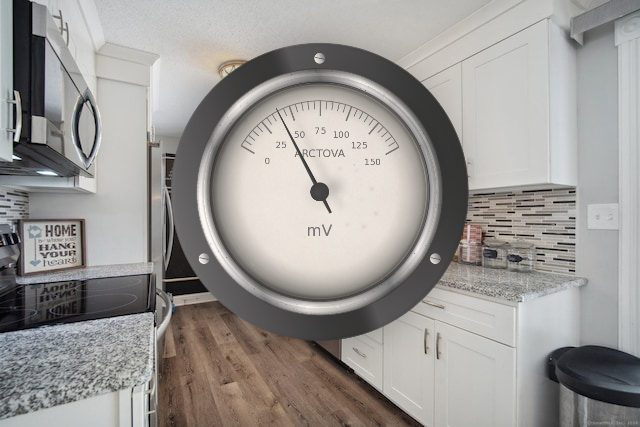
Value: 40 mV
